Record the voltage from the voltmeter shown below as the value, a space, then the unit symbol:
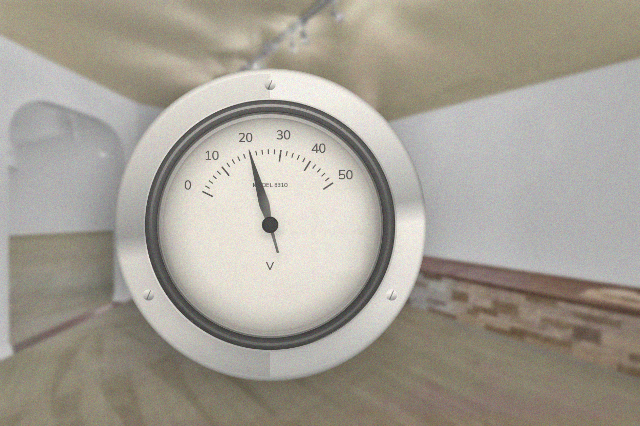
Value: 20 V
